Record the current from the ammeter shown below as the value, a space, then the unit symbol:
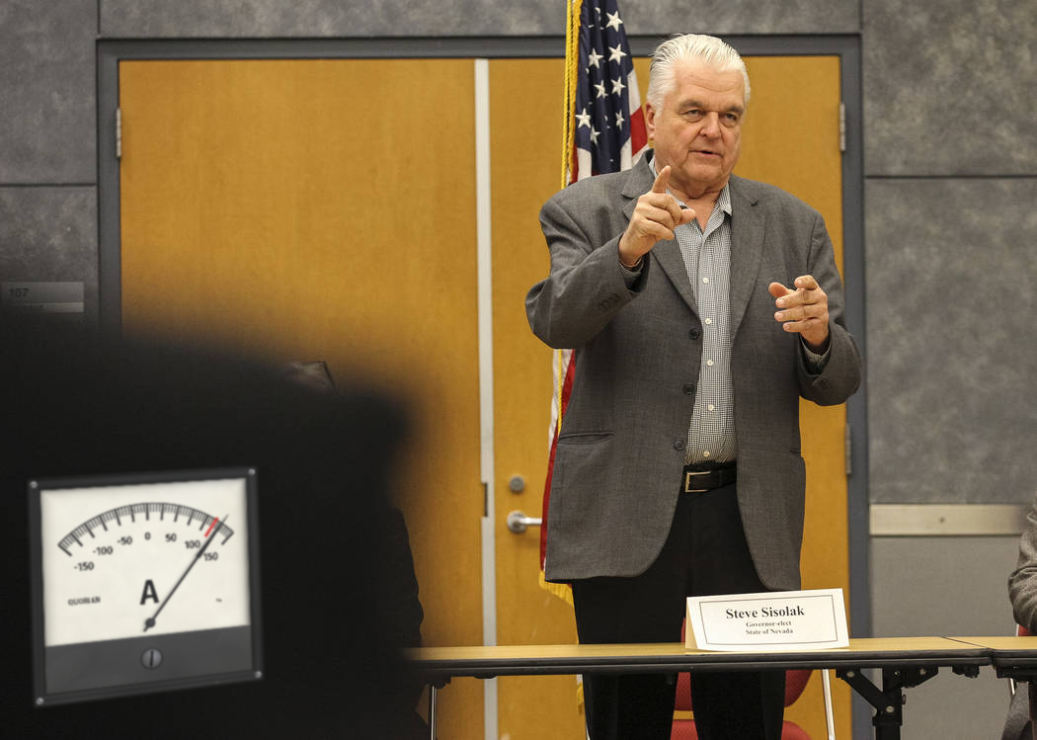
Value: 125 A
